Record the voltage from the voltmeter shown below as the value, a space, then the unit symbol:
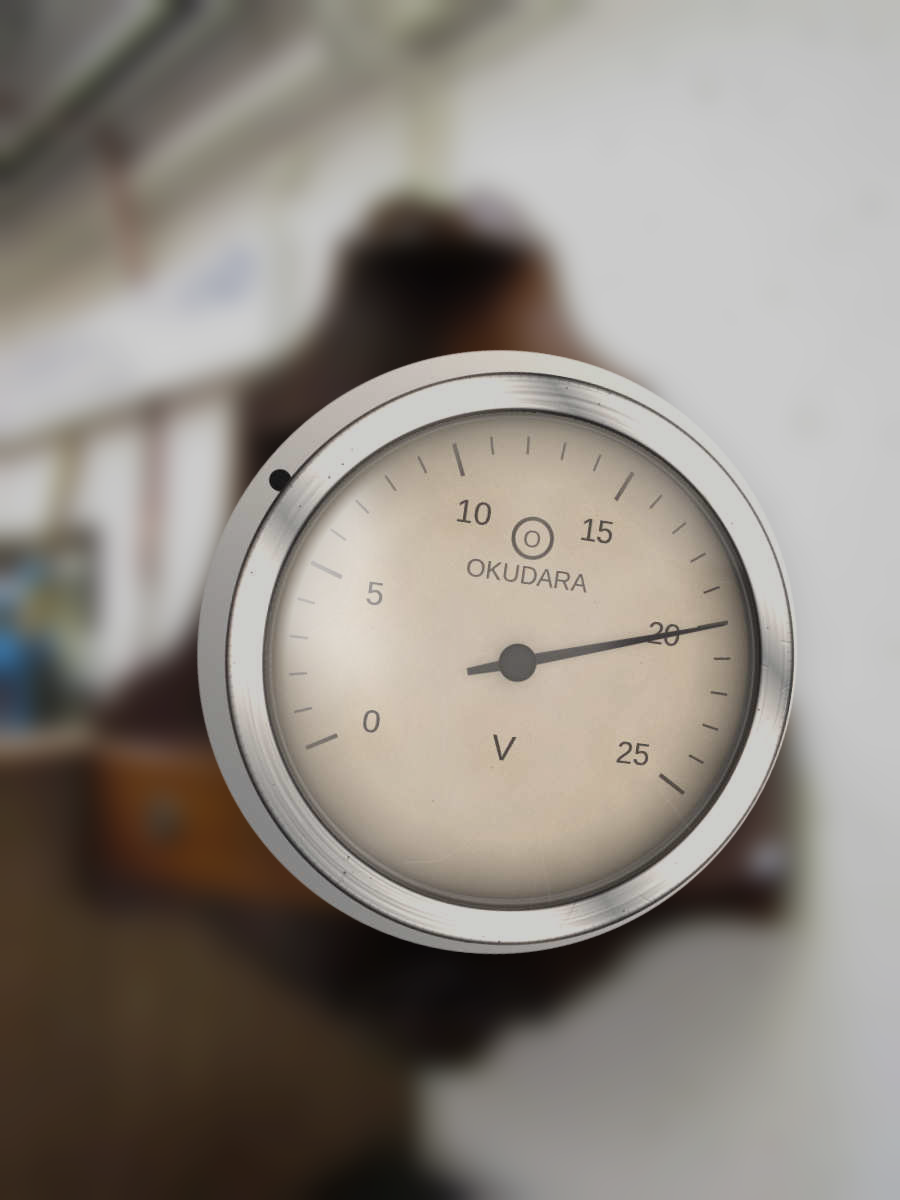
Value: 20 V
